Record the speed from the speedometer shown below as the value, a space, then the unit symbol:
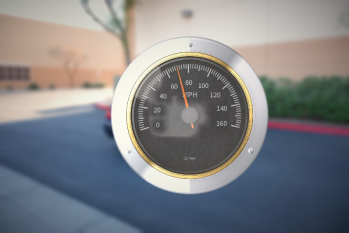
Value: 70 mph
